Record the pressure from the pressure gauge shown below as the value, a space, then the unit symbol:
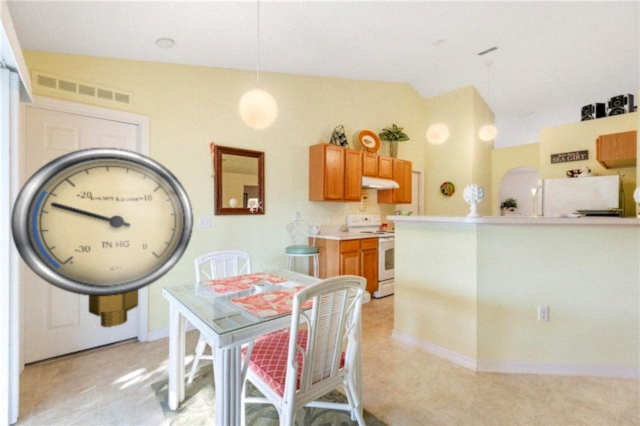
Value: -23 inHg
